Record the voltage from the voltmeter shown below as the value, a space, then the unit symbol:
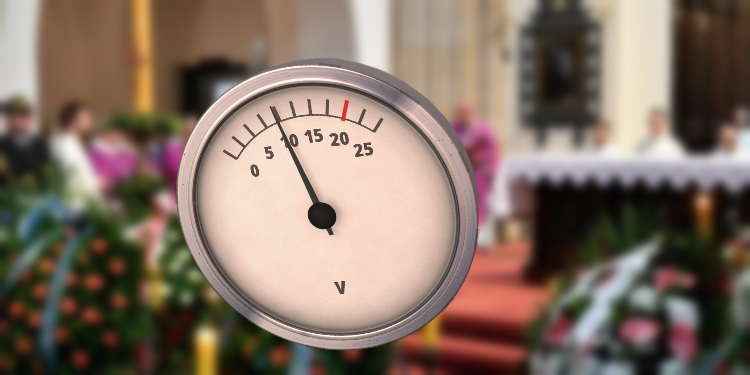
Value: 10 V
